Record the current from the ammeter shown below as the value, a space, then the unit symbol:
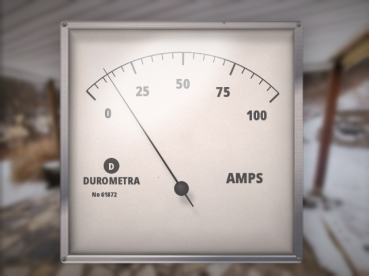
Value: 12.5 A
